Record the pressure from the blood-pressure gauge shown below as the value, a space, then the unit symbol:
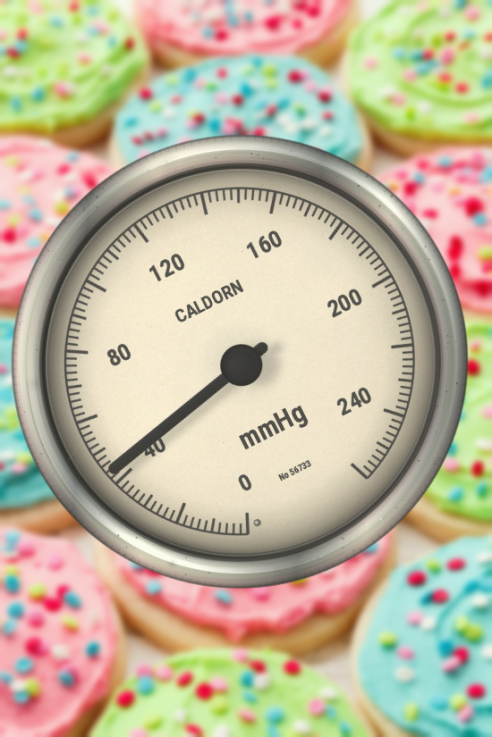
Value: 44 mmHg
